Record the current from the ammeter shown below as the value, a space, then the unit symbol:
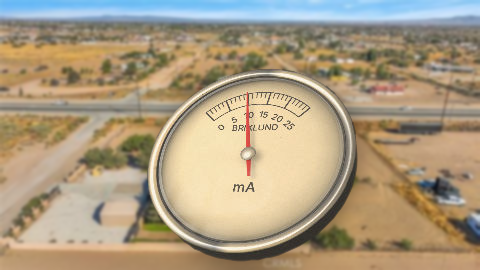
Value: 10 mA
